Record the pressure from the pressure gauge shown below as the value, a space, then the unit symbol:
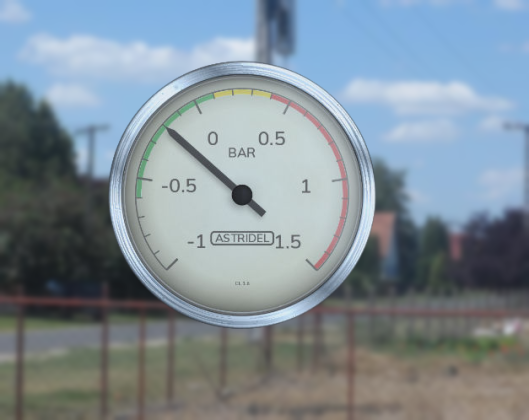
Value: -0.2 bar
